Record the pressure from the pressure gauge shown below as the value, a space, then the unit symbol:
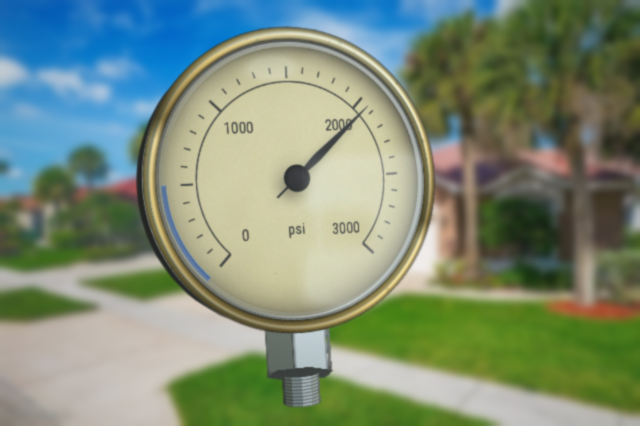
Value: 2050 psi
